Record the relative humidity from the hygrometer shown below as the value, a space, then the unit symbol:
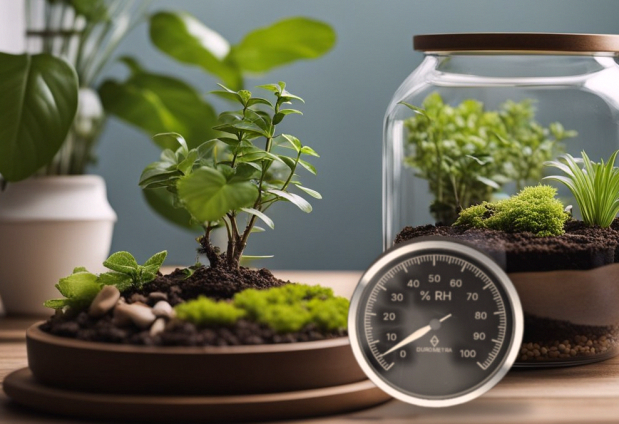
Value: 5 %
